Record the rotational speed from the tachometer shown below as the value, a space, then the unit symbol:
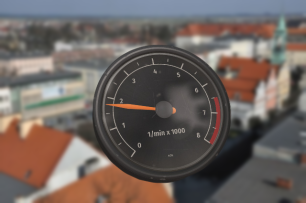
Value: 1750 rpm
